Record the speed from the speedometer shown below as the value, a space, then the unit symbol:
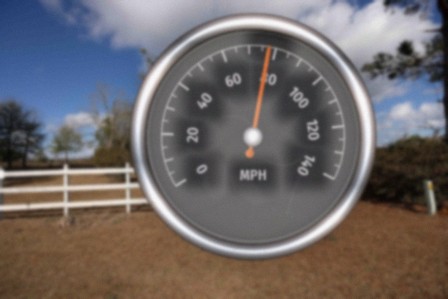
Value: 77.5 mph
